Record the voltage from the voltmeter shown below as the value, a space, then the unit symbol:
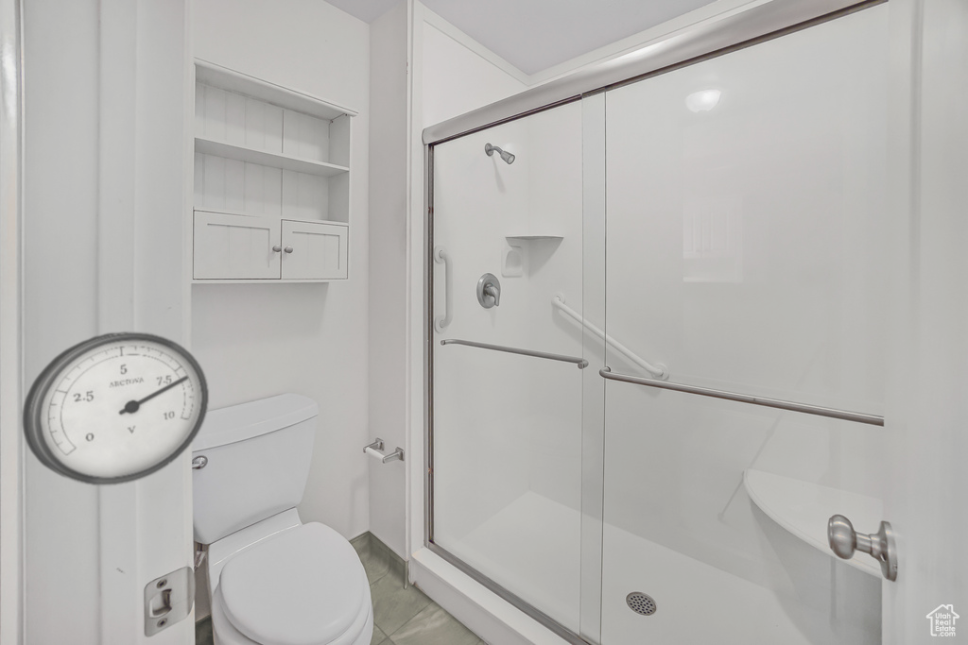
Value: 8 V
